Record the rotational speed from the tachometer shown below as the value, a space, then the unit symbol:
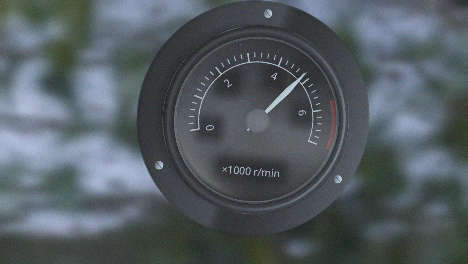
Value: 4800 rpm
